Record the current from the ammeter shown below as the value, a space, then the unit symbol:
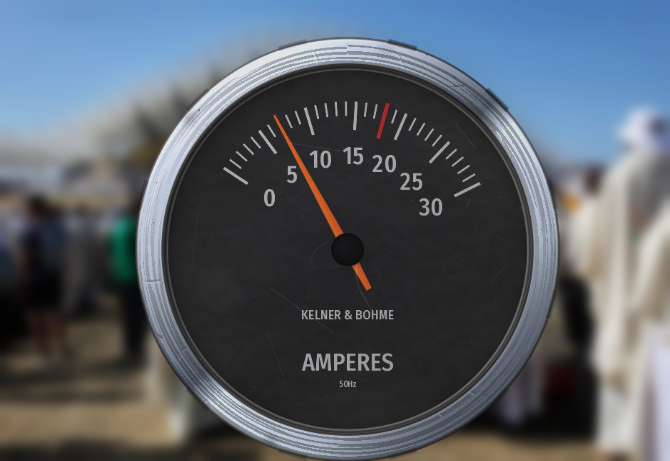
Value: 7 A
